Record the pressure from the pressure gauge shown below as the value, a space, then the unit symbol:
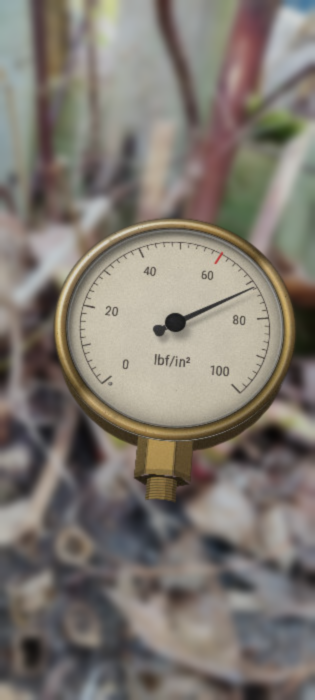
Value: 72 psi
